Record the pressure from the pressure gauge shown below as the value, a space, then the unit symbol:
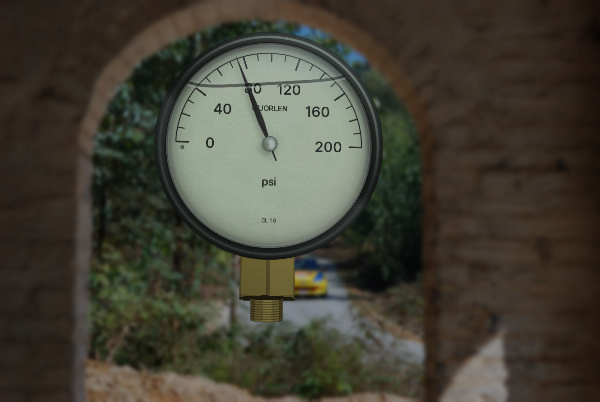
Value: 75 psi
